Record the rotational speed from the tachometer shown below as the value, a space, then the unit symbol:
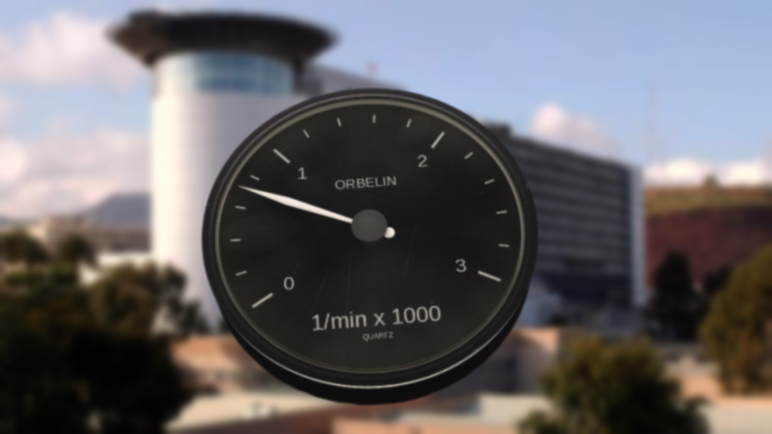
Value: 700 rpm
